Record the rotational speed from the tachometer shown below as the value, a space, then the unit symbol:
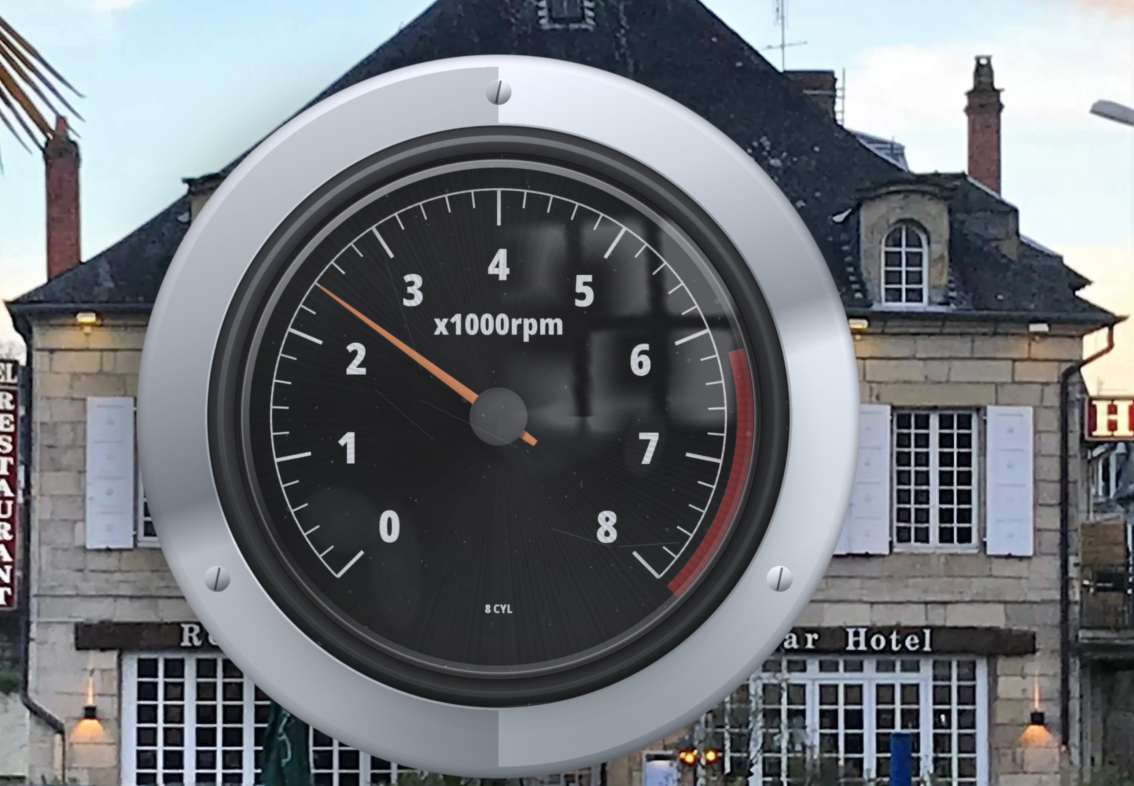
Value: 2400 rpm
